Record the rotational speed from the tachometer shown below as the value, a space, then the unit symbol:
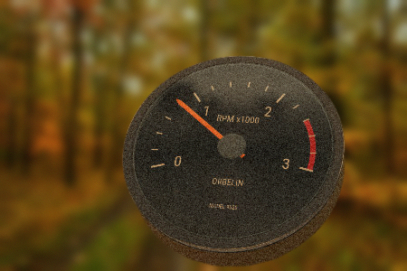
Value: 800 rpm
